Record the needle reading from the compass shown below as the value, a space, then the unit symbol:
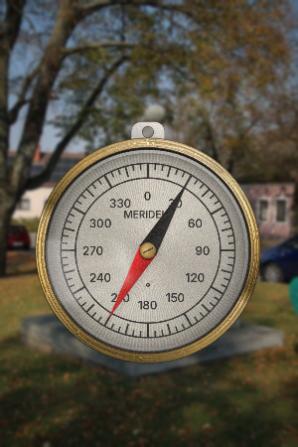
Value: 210 °
